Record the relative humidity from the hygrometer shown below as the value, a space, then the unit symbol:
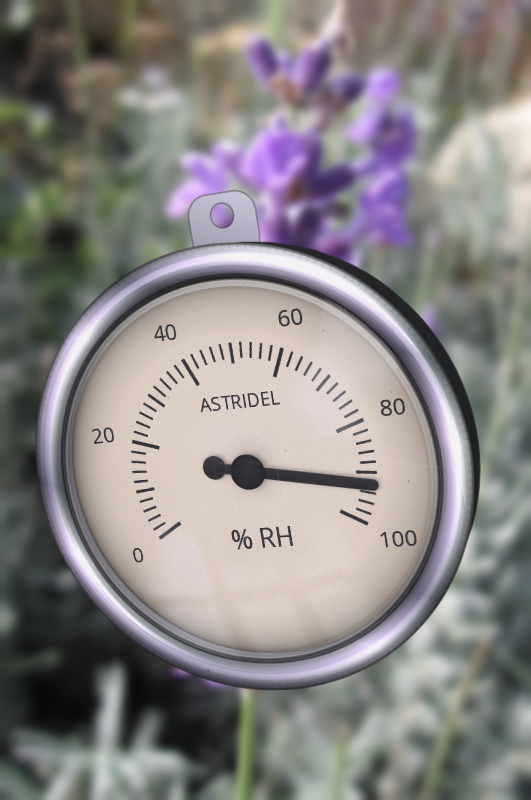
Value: 92 %
